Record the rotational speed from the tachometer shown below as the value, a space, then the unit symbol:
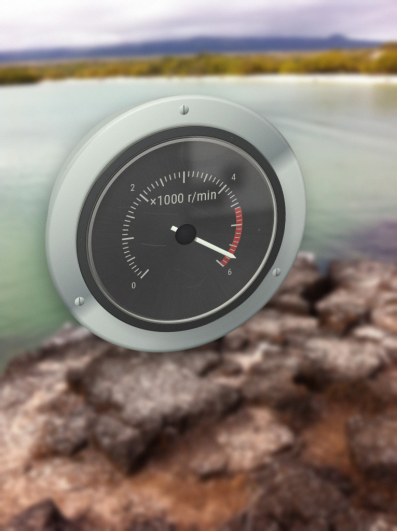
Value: 5700 rpm
